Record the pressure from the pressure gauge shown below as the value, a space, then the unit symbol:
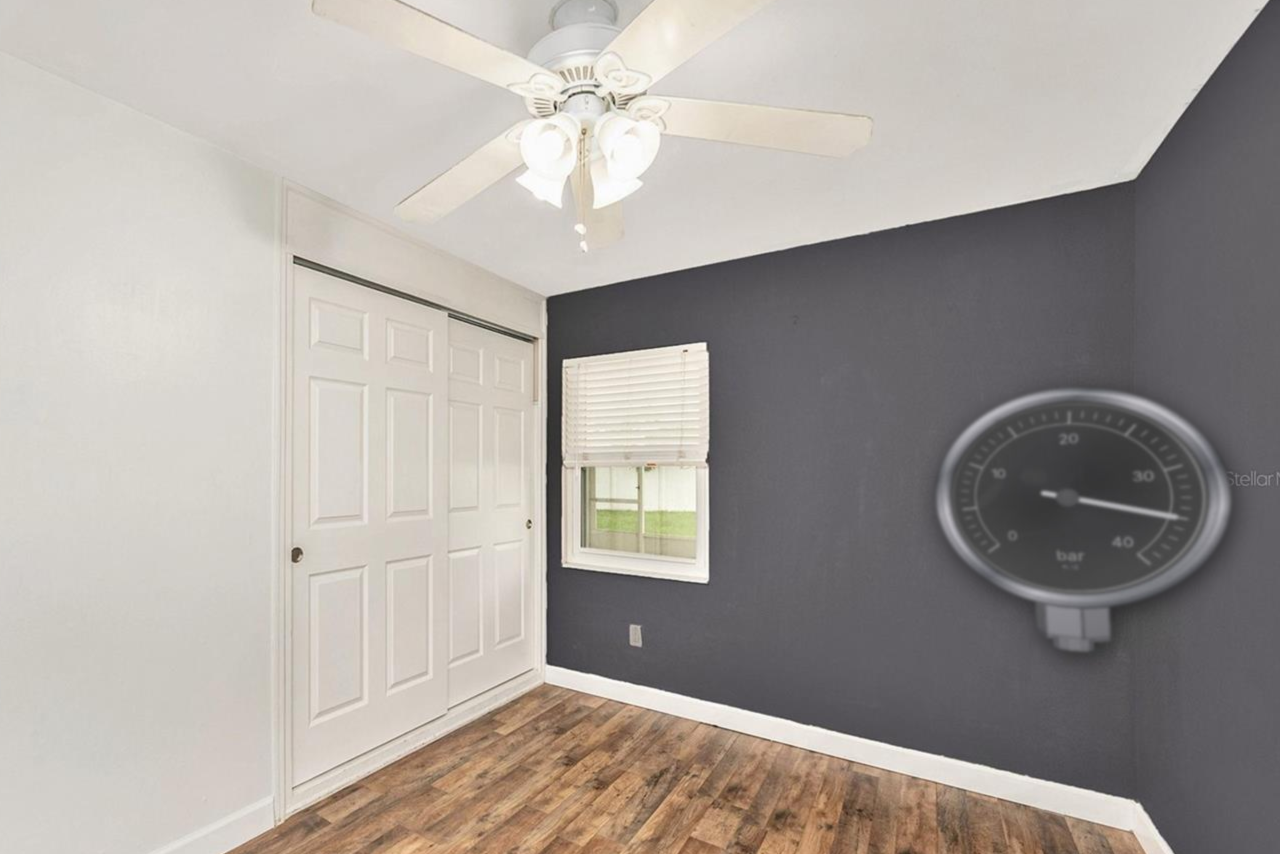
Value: 35 bar
